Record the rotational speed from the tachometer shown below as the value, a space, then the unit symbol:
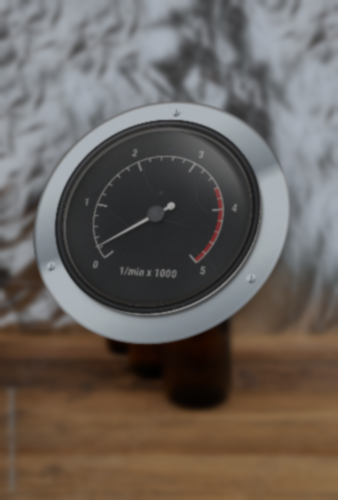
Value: 200 rpm
